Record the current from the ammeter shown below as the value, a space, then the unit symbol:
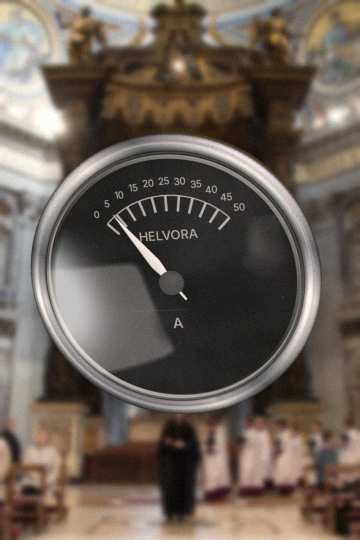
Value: 5 A
